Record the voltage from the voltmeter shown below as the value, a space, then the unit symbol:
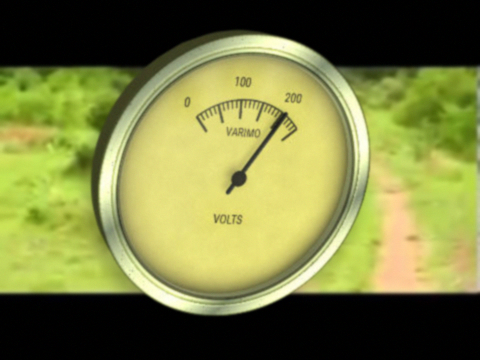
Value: 200 V
